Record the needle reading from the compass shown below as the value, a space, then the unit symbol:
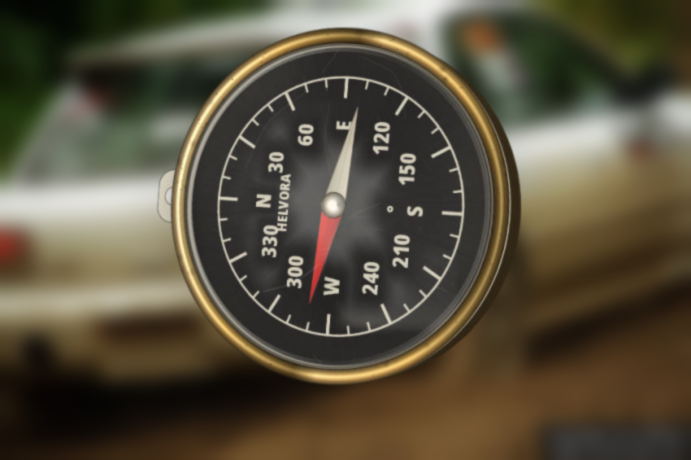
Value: 280 °
